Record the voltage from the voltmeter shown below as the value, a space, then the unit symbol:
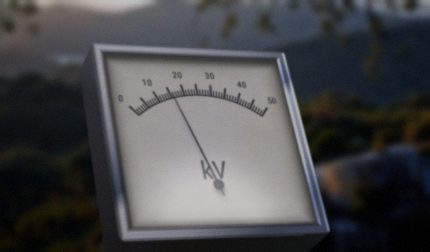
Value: 15 kV
